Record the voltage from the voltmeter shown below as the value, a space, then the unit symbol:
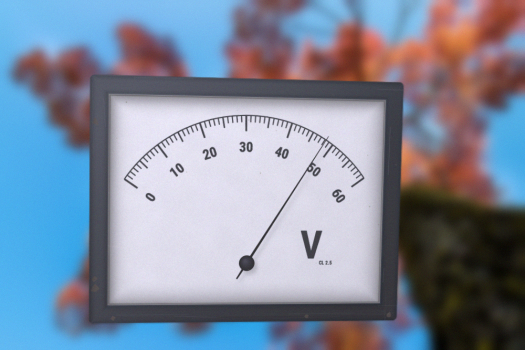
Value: 48 V
